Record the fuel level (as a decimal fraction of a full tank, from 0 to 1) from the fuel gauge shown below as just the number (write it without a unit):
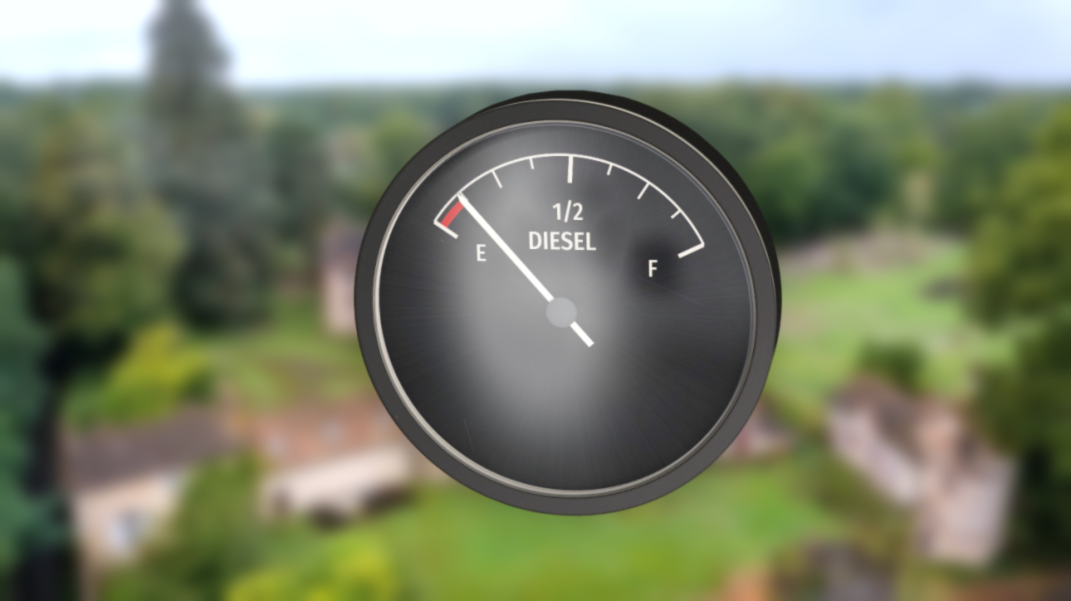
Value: 0.125
